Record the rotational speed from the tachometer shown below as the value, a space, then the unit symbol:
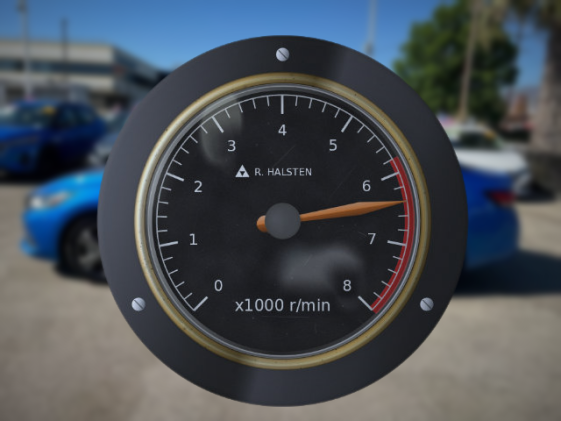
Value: 6400 rpm
